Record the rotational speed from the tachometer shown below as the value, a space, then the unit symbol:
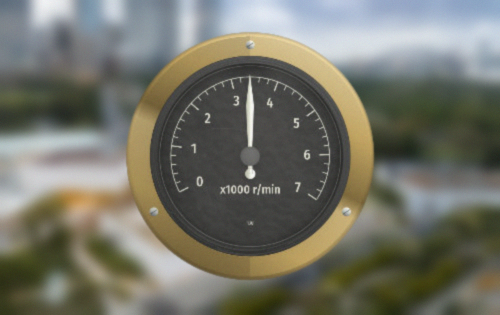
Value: 3400 rpm
